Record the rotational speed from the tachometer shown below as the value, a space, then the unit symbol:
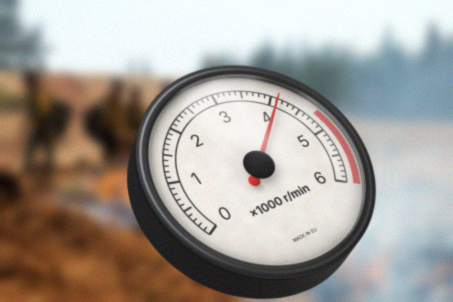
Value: 4100 rpm
